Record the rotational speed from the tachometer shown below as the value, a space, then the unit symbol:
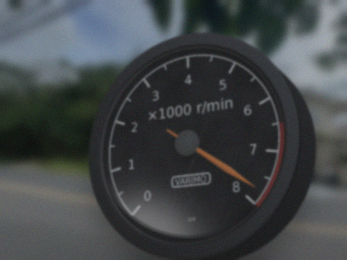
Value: 7750 rpm
